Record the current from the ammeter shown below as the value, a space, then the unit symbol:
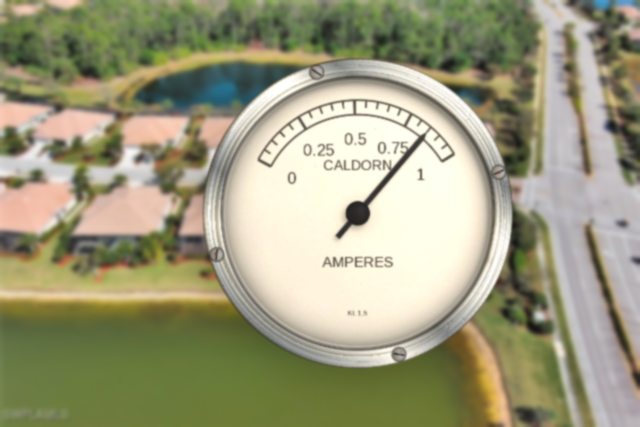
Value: 0.85 A
